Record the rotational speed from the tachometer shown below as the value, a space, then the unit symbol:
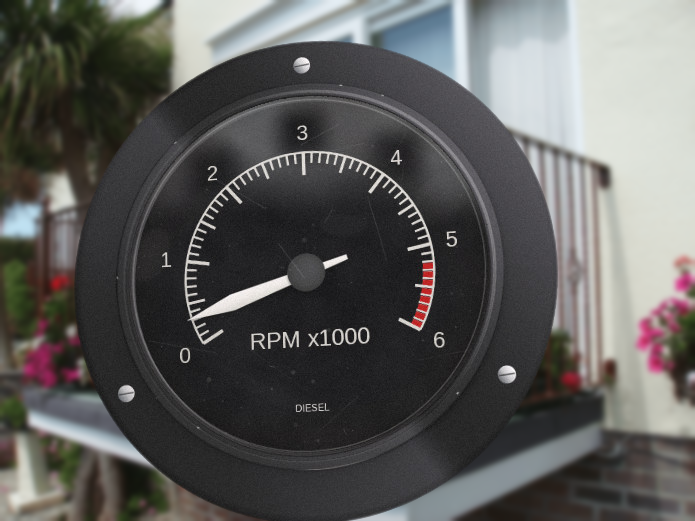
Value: 300 rpm
